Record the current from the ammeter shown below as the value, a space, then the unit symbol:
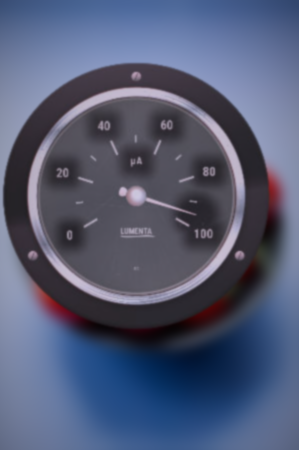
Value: 95 µA
